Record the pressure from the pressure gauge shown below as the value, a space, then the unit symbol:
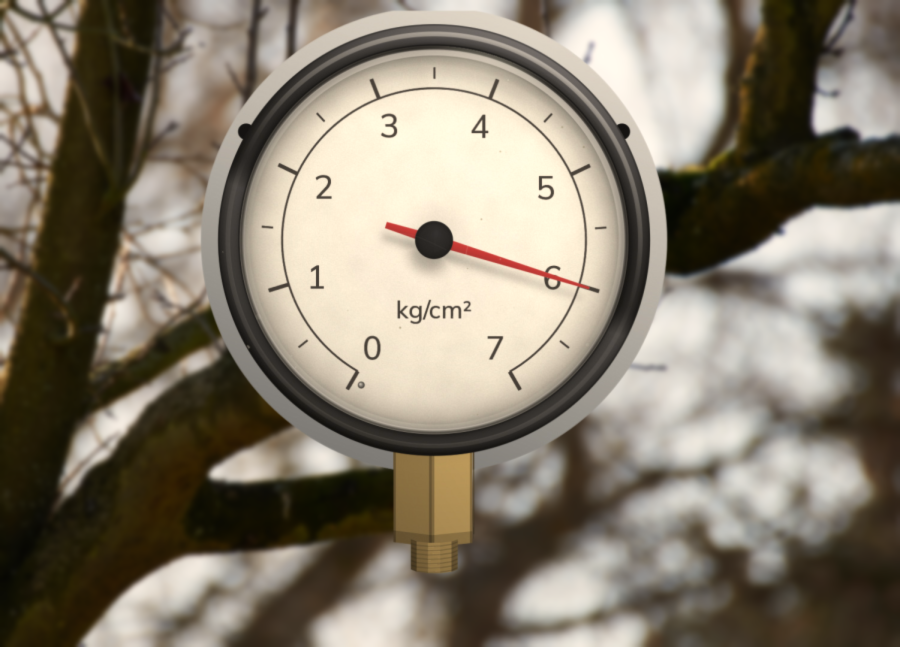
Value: 6 kg/cm²
